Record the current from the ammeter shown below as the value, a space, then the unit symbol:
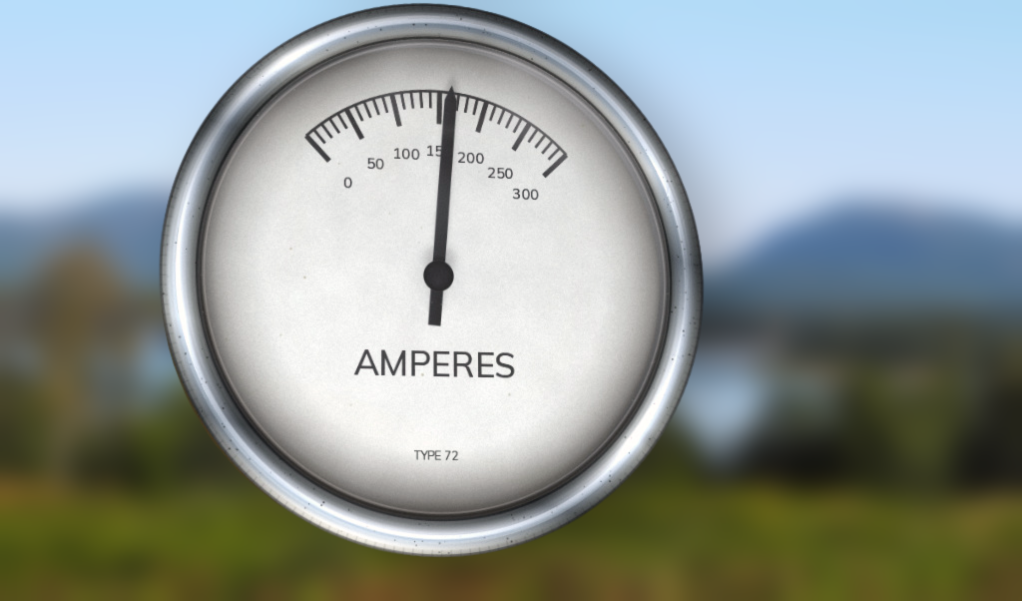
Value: 160 A
